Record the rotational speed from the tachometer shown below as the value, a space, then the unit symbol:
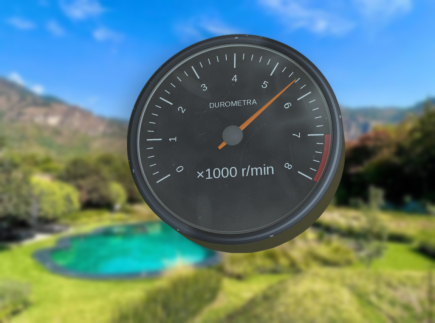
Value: 5600 rpm
